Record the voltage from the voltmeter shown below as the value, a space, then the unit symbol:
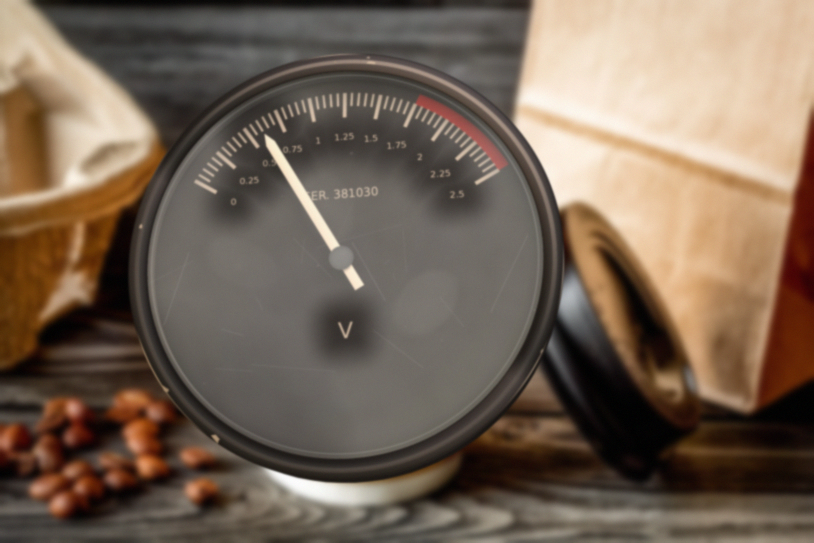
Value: 0.6 V
